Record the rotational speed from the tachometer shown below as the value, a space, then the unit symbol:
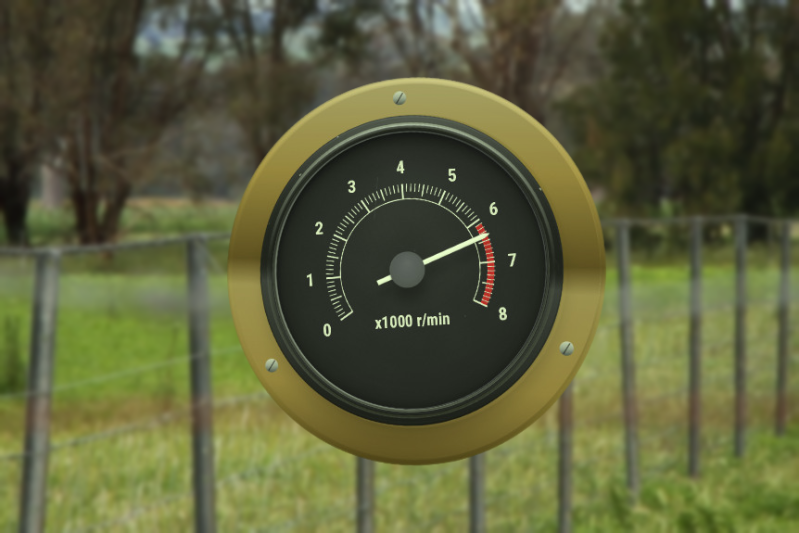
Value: 6400 rpm
